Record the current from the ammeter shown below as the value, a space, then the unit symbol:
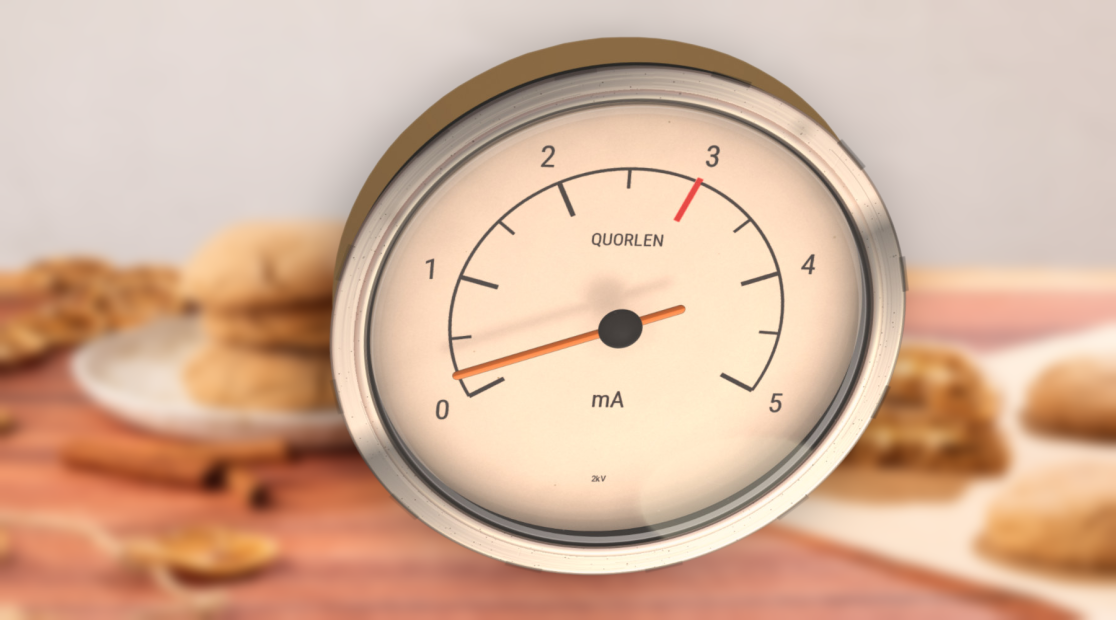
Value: 0.25 mA
